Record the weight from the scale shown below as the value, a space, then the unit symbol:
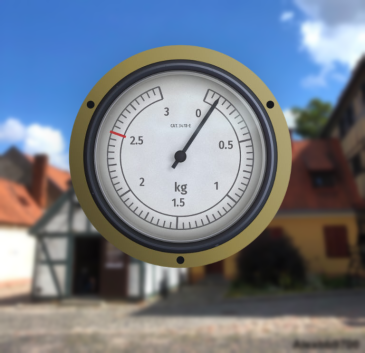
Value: 0.1 kg
